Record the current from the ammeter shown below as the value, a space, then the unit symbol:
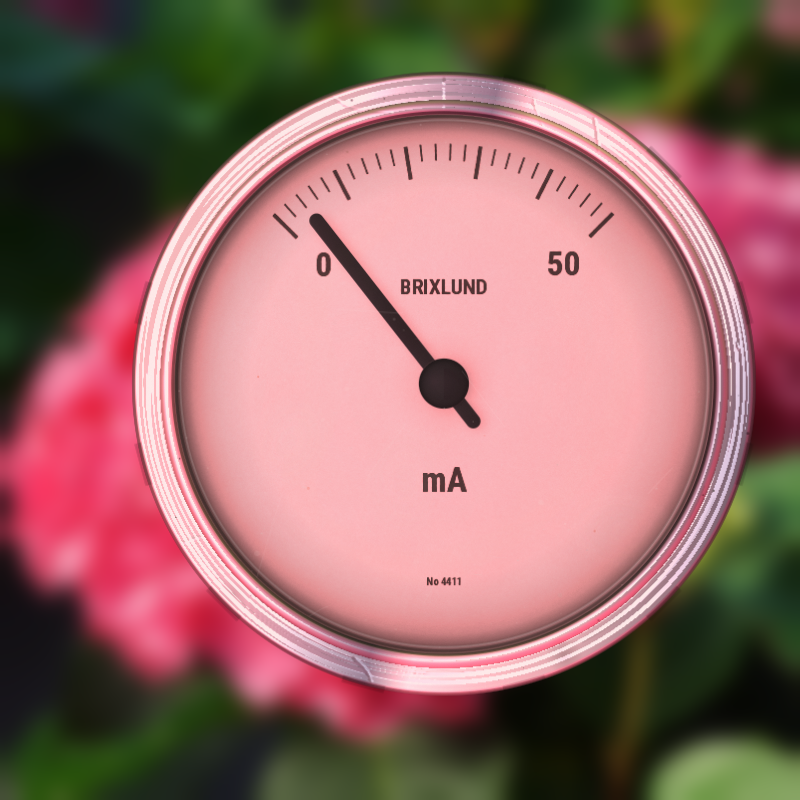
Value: 4 mA
